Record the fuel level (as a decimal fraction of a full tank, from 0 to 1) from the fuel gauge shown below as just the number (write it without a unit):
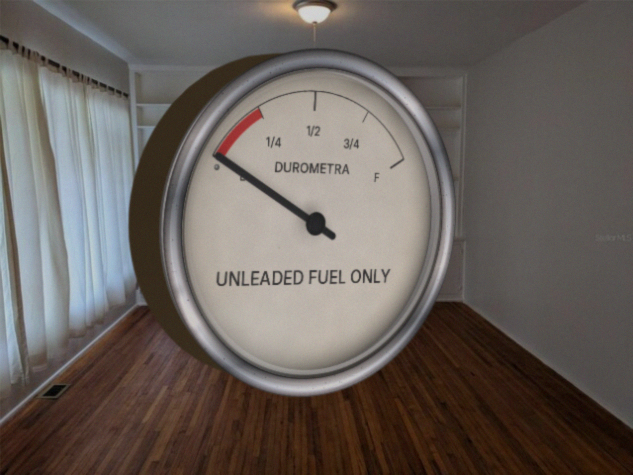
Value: 0
